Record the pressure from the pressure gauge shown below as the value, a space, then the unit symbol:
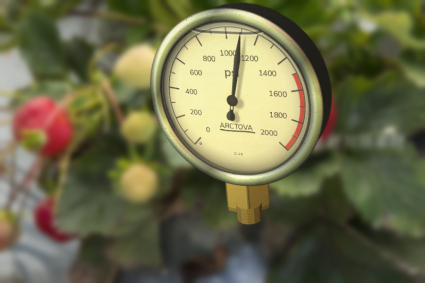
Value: 1100 psi
